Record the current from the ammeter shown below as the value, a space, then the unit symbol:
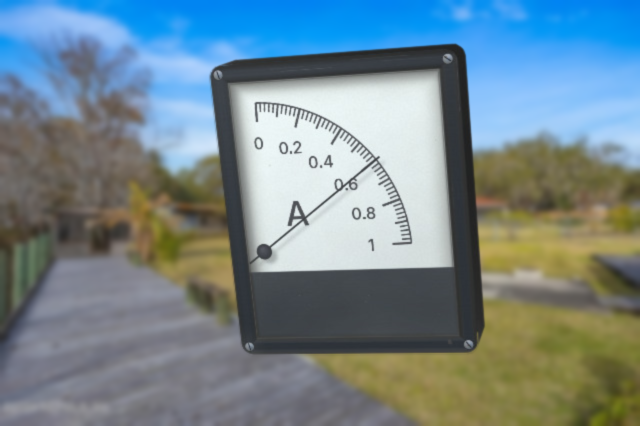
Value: 0.6 A
